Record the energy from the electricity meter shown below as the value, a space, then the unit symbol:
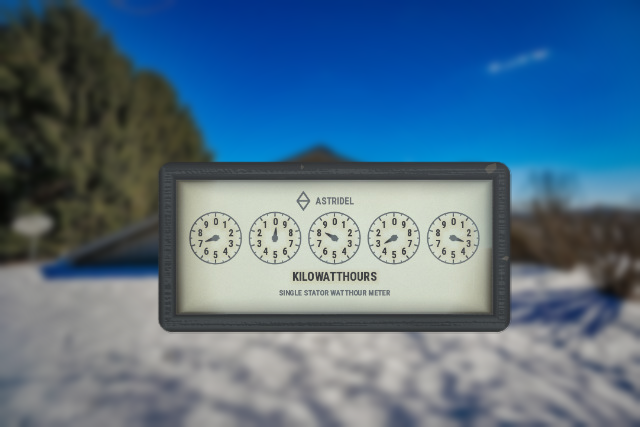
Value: 69833 kWh
